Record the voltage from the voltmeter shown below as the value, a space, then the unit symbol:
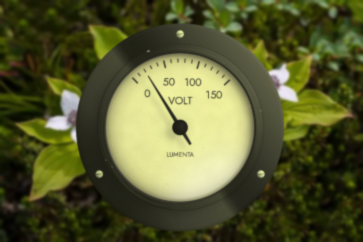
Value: 20 V
